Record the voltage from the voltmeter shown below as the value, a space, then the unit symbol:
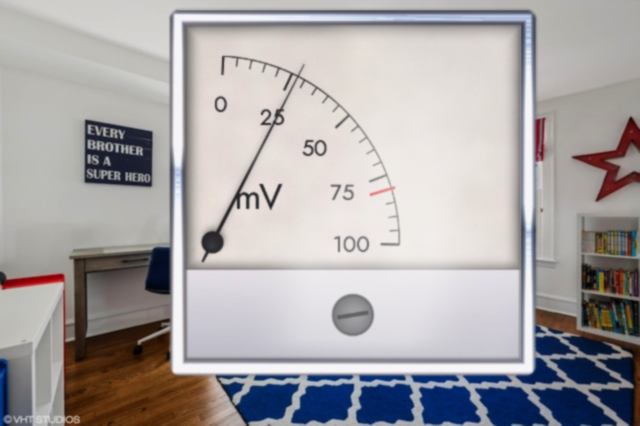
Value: 27.5 mV
